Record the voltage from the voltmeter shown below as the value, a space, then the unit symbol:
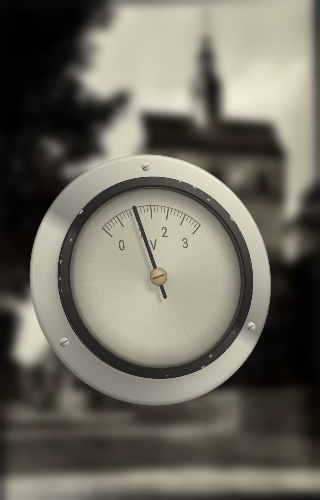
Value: 1 V
